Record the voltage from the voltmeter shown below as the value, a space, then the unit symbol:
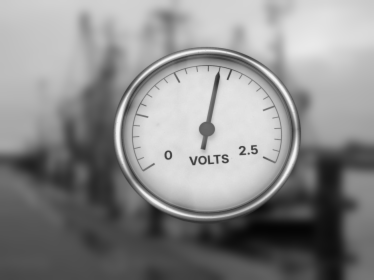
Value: 1.4 V
